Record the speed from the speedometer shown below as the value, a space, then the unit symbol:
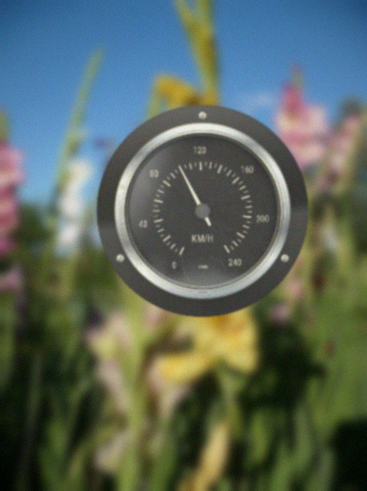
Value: 100 km/h
